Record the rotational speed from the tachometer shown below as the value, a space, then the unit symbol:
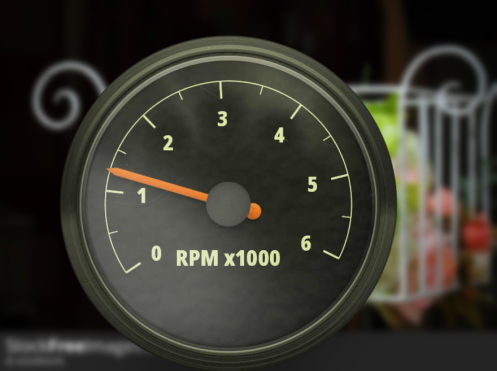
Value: 1250 rpm
